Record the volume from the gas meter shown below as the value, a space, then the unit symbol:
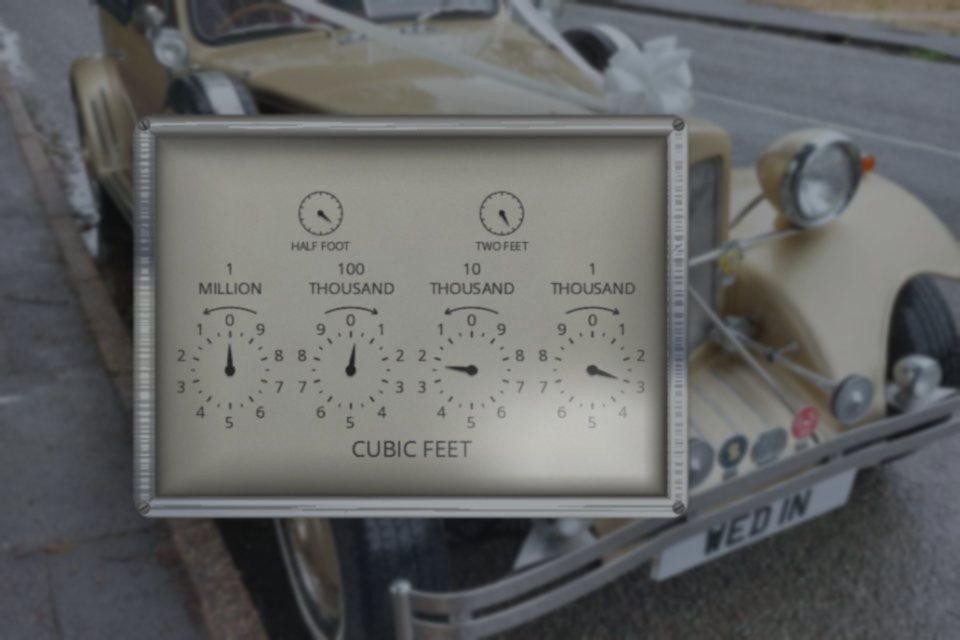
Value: 2300 ft³
